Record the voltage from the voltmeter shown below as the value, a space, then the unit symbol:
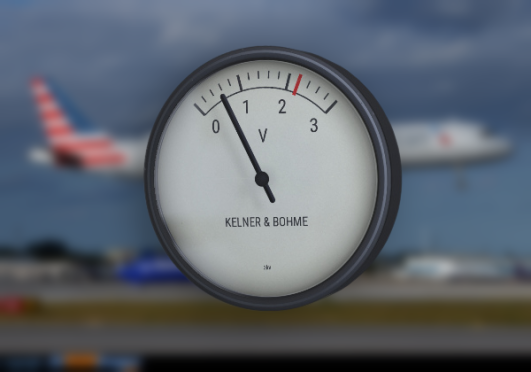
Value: 0.6 V
